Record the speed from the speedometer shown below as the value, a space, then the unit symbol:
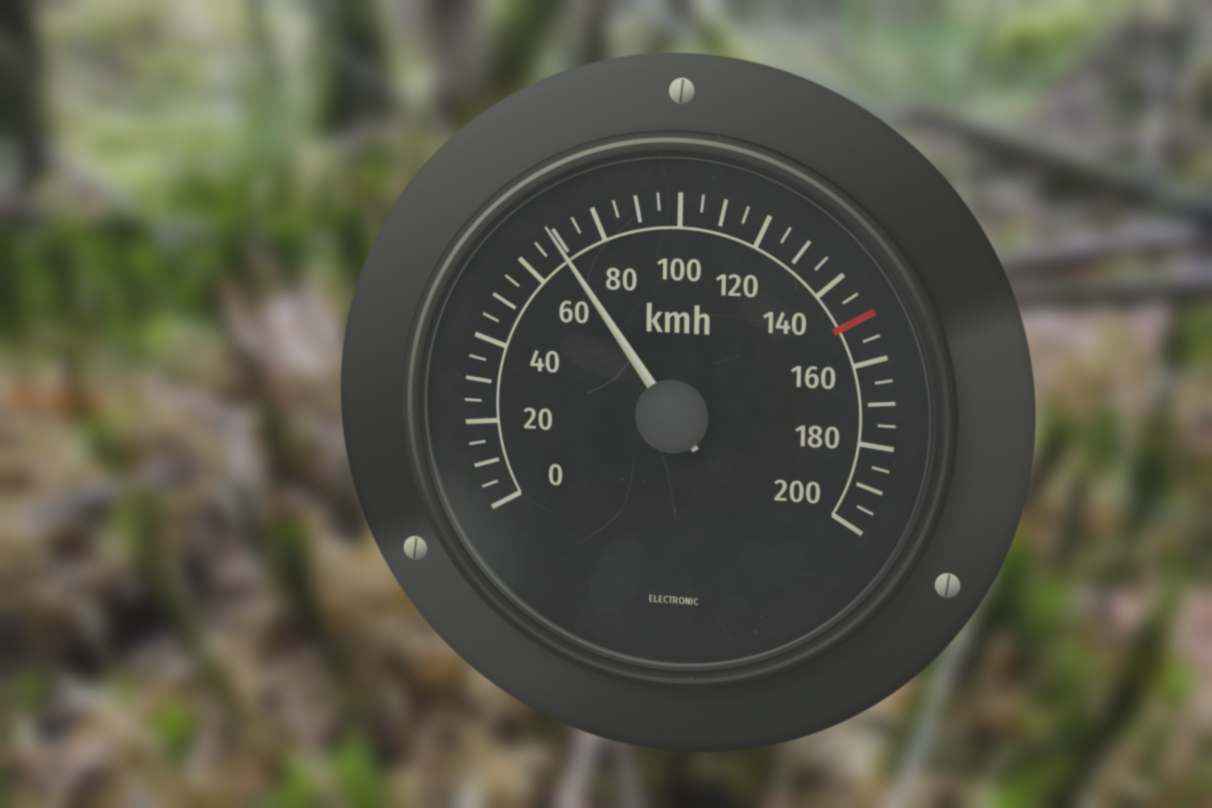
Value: 70 km/h
